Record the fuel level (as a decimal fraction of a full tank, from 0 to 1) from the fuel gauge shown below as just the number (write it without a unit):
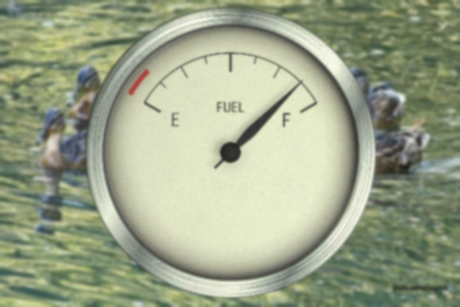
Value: 0.875
